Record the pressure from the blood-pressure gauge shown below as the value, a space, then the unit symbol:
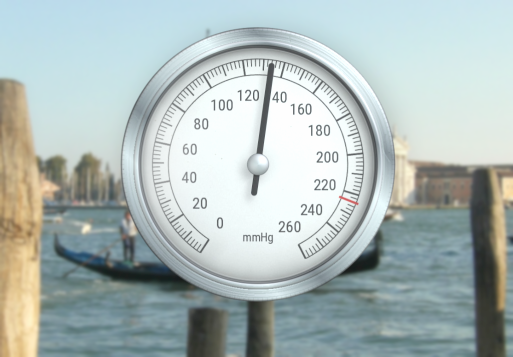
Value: 134 mmHg
